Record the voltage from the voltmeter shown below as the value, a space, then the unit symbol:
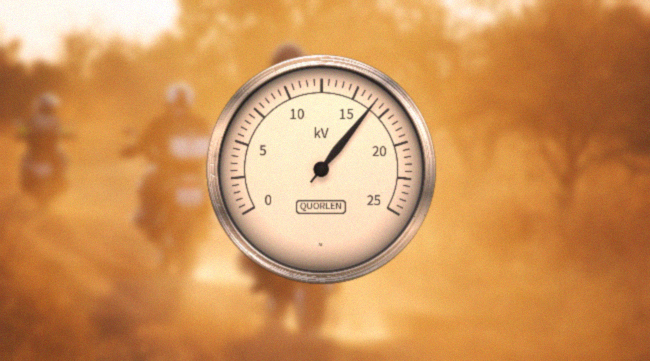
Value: 16.5 kV
